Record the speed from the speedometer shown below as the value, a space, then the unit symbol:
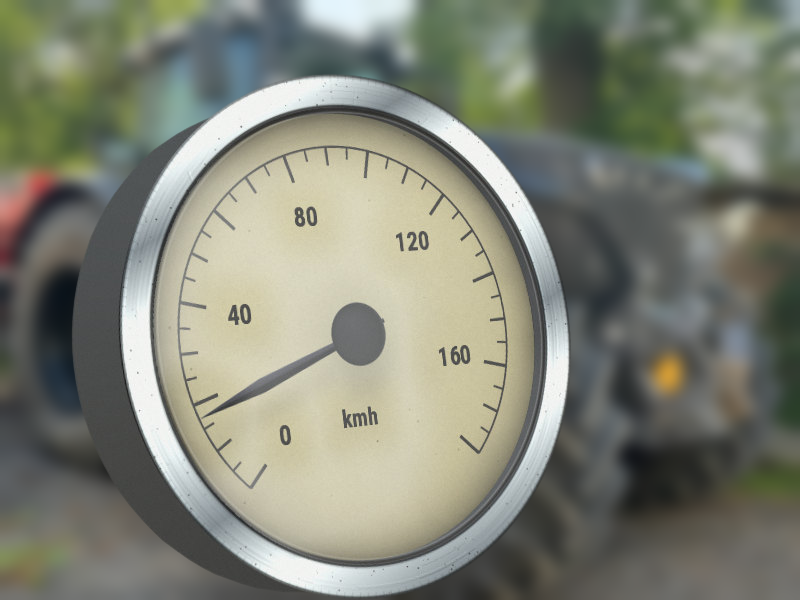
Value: 17.5 km/h
